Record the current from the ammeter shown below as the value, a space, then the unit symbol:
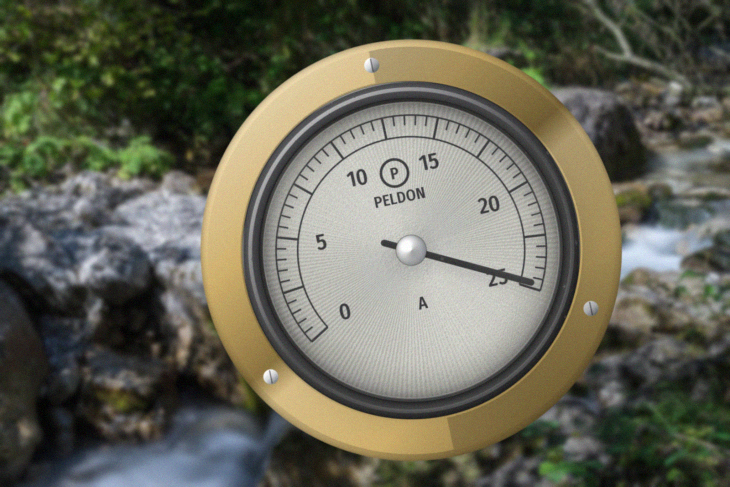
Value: 24.75 A
